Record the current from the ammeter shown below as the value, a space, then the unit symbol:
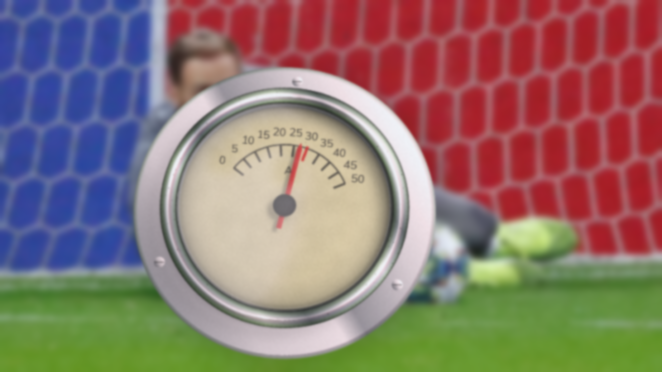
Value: 27.5 A
